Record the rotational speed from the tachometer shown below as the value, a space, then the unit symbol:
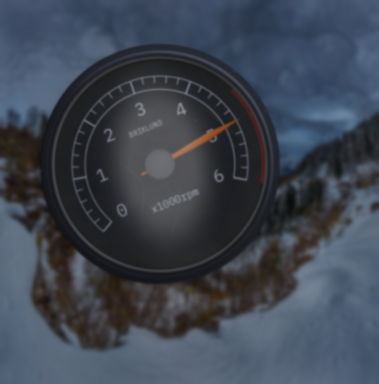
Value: 5000 rpm
